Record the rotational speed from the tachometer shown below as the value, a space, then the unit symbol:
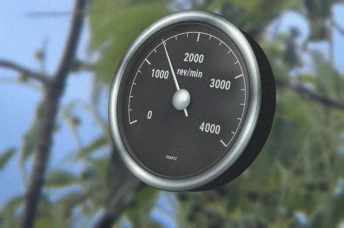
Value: 1400 rpm
